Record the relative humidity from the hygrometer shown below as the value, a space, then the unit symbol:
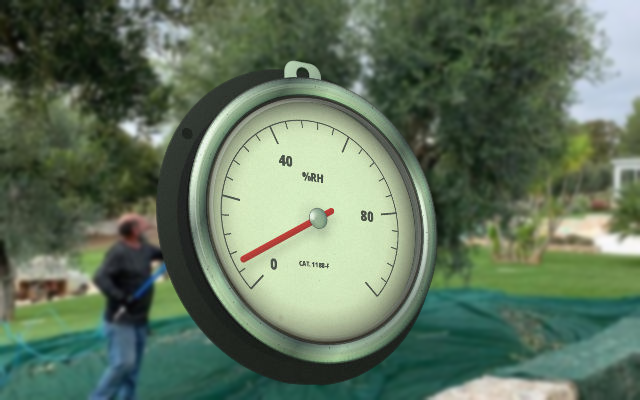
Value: 6 %
